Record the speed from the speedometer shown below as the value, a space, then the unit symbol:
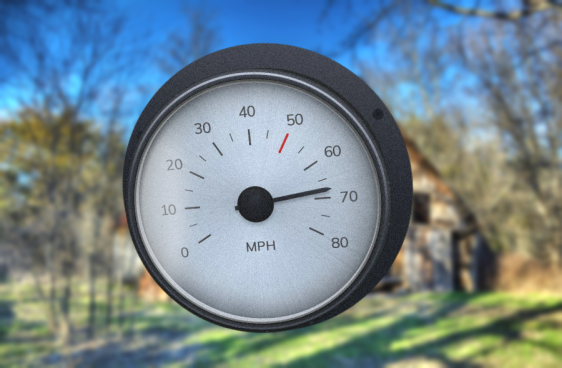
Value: 67.5 mph
